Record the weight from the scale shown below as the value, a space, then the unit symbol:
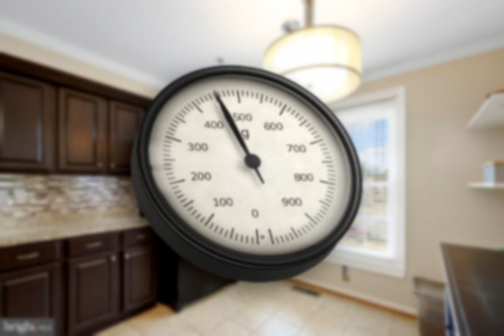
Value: 450 g
